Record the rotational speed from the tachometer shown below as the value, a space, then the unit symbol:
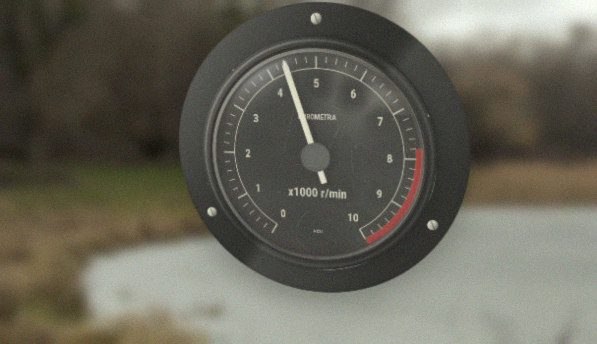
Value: 4400 rpm
